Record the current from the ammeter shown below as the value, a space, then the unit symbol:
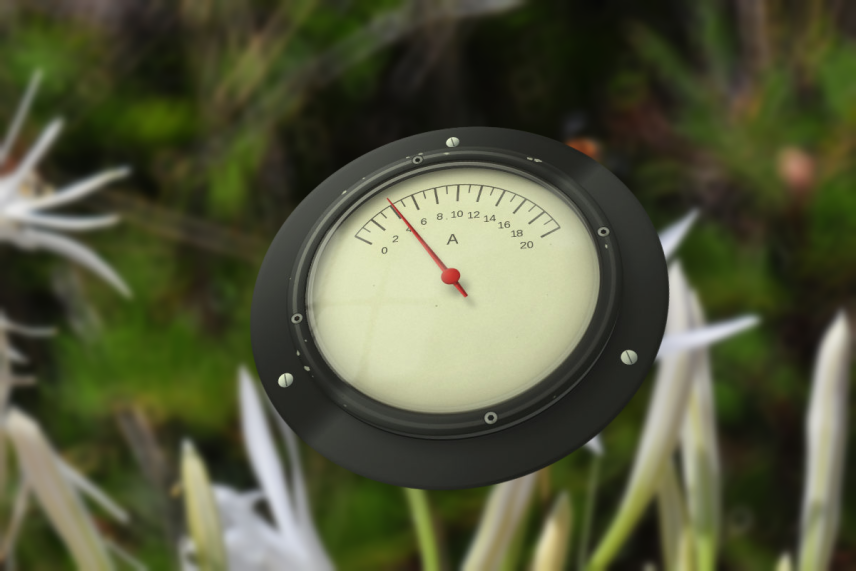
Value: 4 A
